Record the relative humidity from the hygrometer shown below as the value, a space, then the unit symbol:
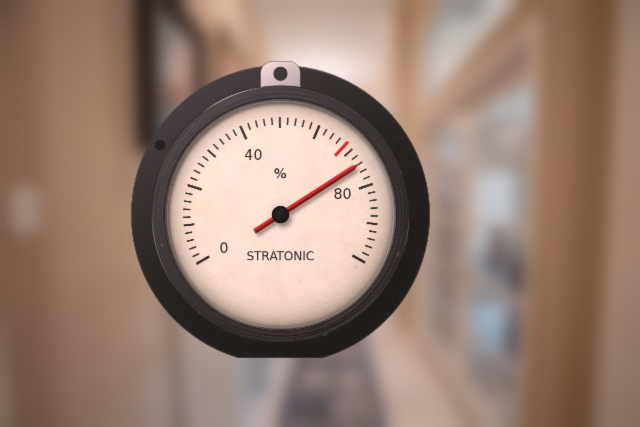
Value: 74 %
